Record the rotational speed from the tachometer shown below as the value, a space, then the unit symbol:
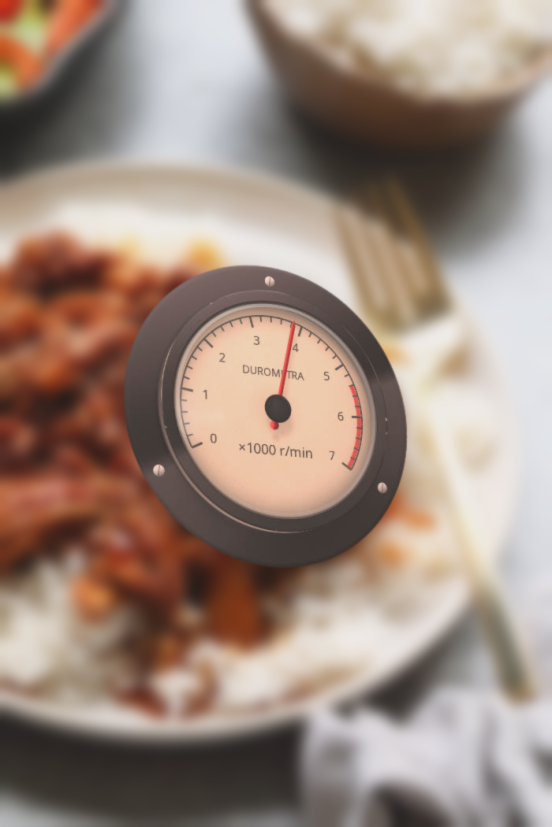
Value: 3800 rpm
